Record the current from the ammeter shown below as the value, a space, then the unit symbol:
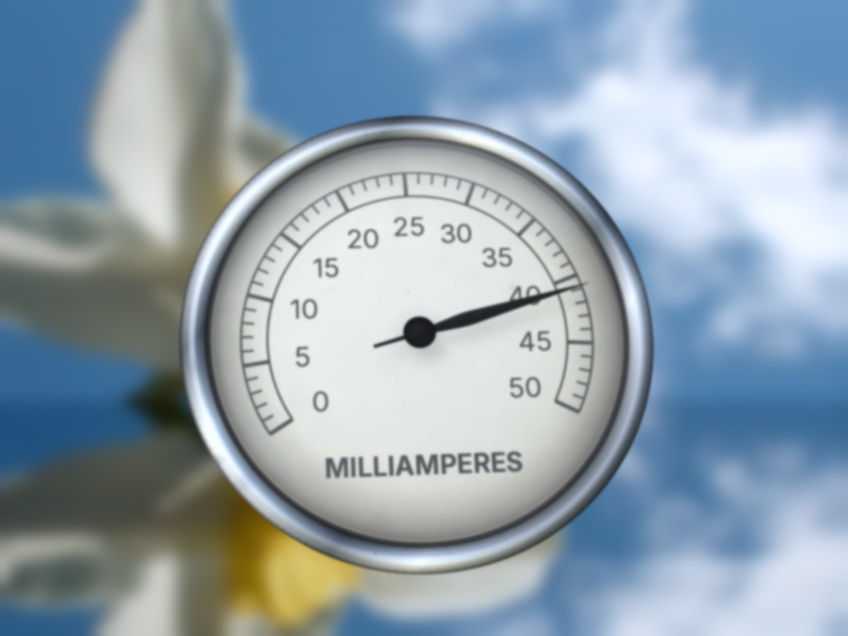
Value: 41 mA
